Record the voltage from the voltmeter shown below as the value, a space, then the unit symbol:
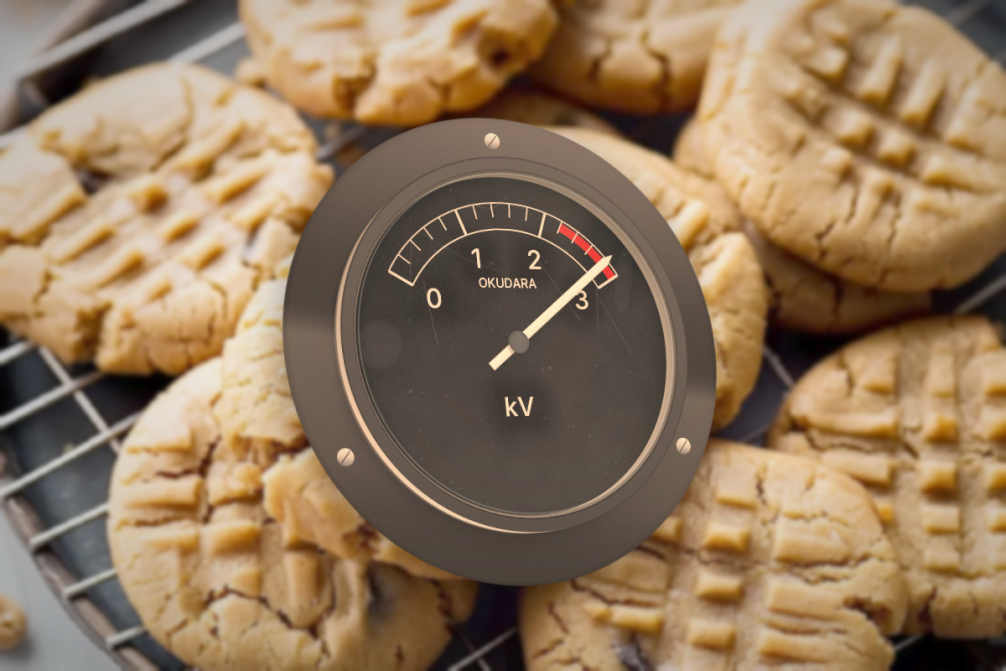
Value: 2.8 kV
